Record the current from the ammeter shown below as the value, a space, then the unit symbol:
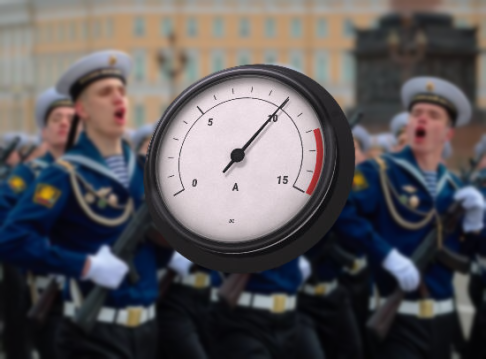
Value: 10 A
